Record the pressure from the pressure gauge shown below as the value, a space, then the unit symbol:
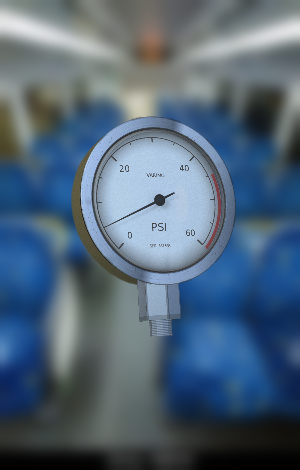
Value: 5 psi
